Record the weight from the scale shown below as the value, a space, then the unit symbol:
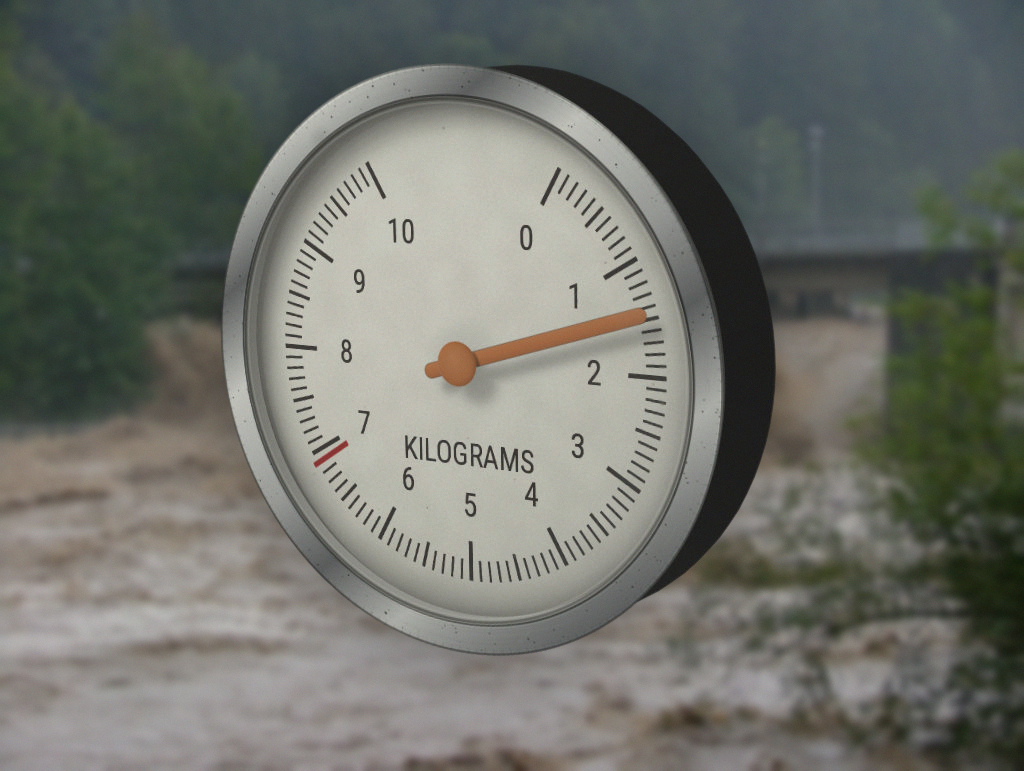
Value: 1.45 kg
